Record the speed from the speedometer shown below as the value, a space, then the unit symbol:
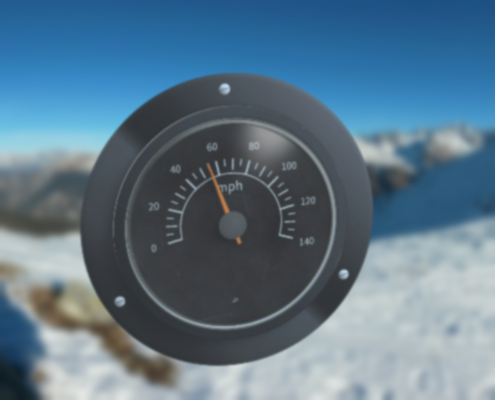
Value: 55 mph
